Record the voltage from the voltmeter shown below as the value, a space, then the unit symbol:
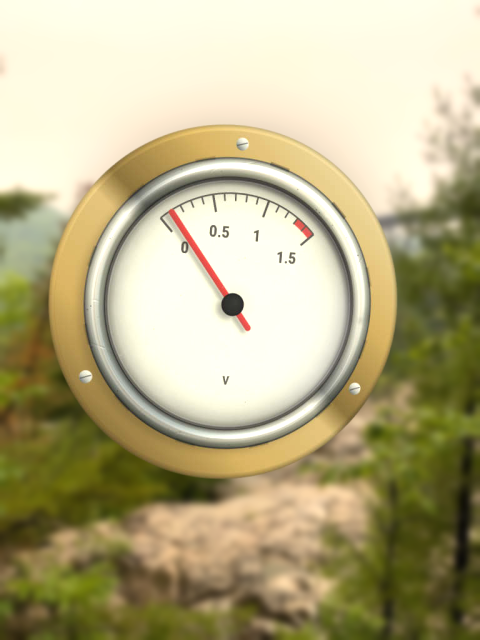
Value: 0.1 V
